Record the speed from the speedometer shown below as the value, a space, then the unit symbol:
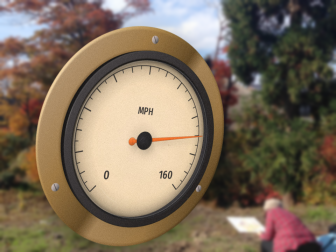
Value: 130 mph
